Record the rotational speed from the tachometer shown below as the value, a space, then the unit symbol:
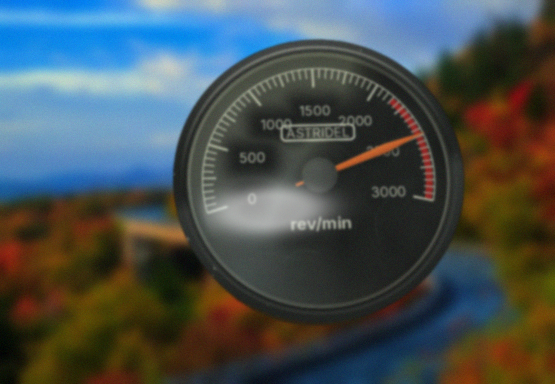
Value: 2500 rpm
